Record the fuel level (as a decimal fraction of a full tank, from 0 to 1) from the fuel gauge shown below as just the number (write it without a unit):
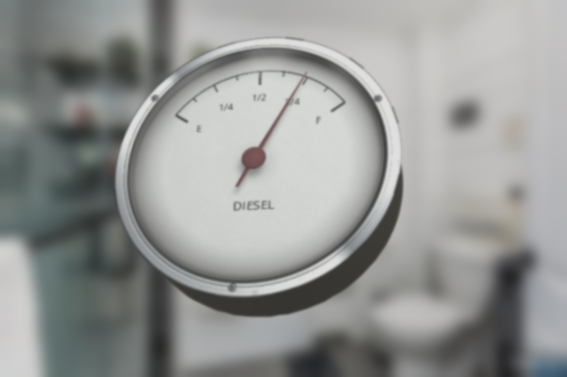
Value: 0.75
